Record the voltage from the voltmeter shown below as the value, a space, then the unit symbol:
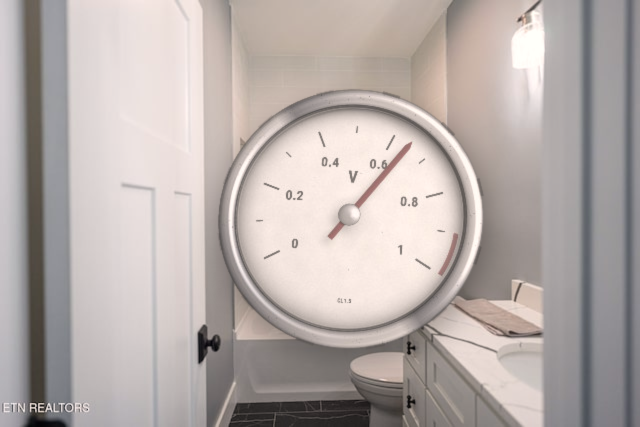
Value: 0.65 V
